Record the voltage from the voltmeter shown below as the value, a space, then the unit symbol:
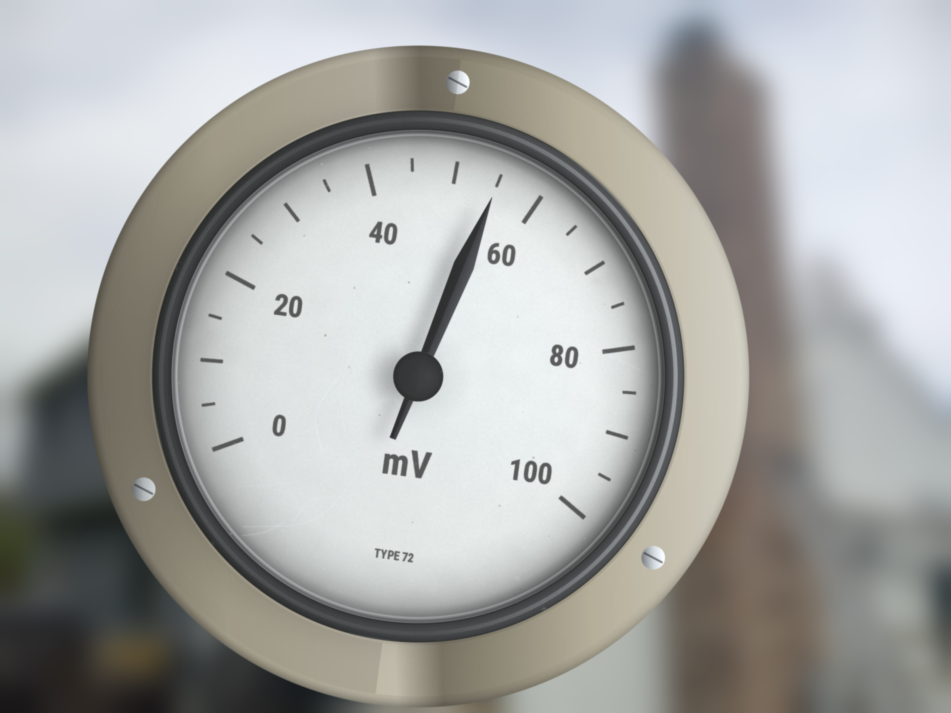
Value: 55 mV
